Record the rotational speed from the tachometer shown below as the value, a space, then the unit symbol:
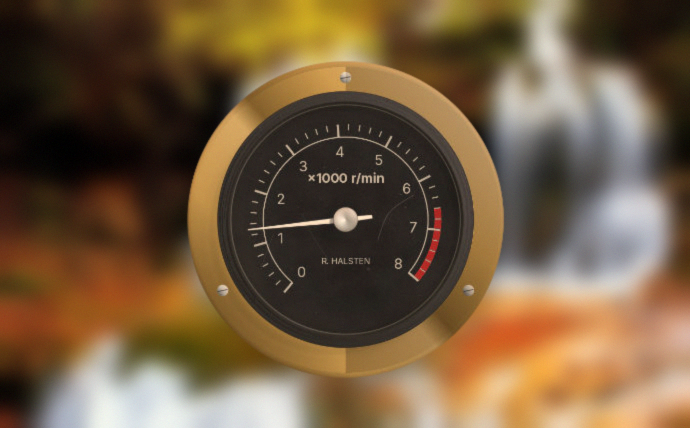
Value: 1300 rpm
